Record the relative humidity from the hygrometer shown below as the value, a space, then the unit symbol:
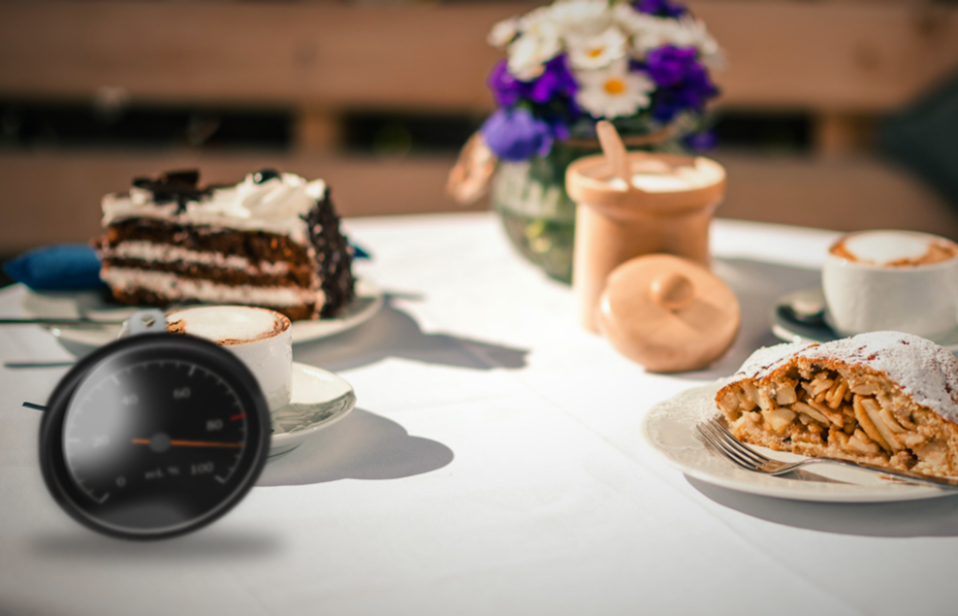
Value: 88 %
